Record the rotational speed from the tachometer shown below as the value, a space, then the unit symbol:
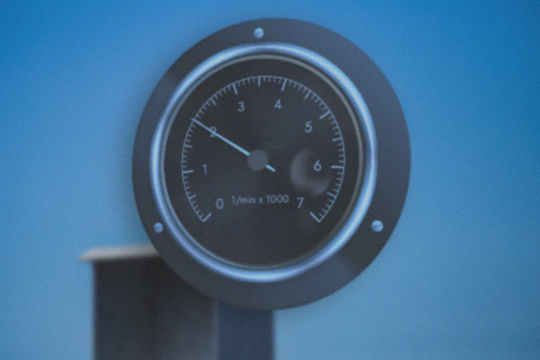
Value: 2000 rpm
